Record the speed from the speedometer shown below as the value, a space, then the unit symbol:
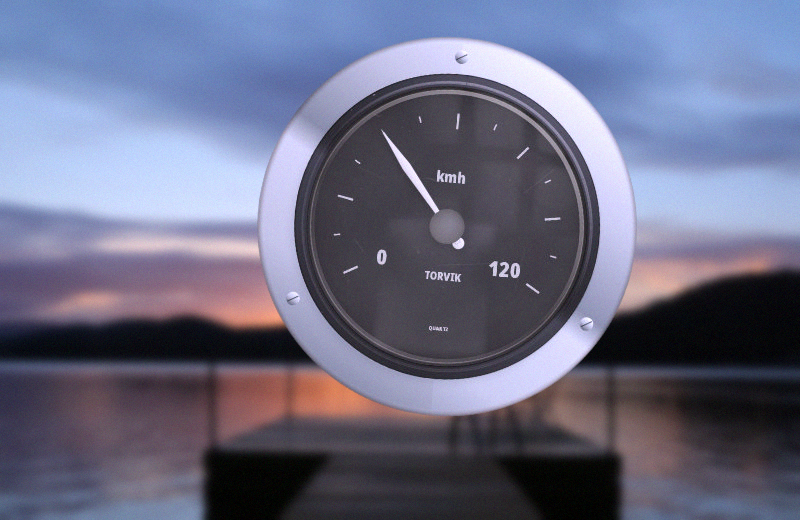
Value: 40 km/h
